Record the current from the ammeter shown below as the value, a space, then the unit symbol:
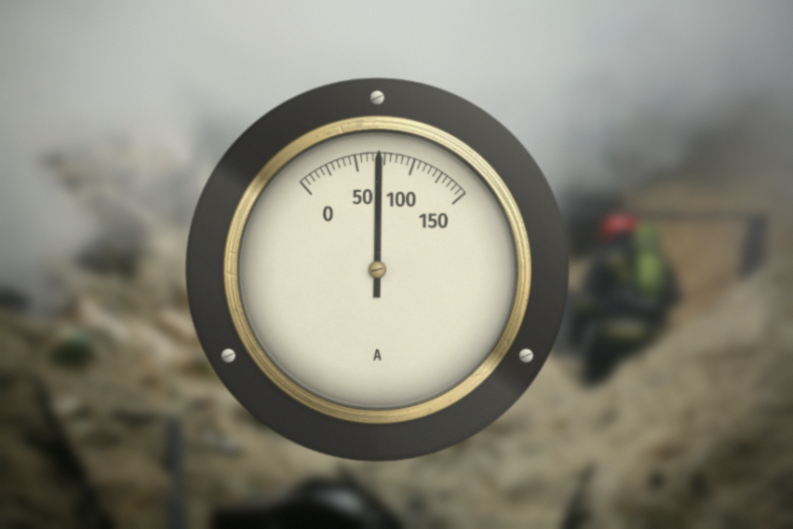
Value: 70 A
